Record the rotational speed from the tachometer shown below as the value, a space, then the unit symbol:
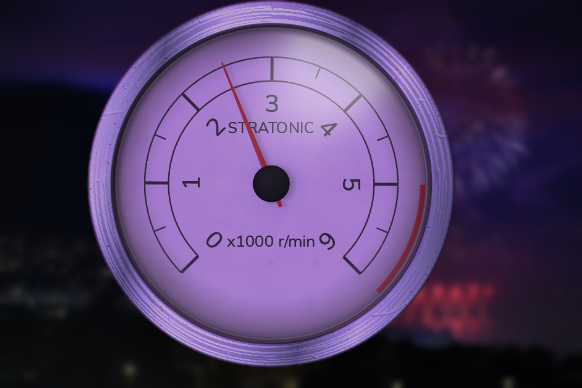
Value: 2500 rpm
